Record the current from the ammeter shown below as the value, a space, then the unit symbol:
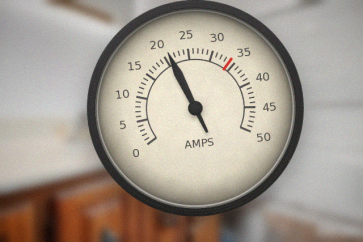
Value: 21 A
